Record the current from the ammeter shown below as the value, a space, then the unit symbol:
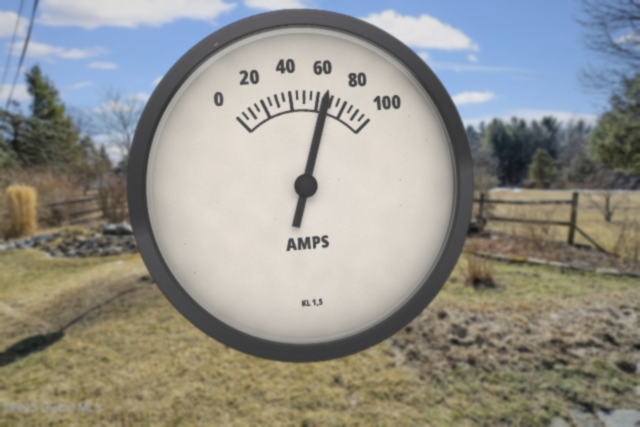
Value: 65 A
